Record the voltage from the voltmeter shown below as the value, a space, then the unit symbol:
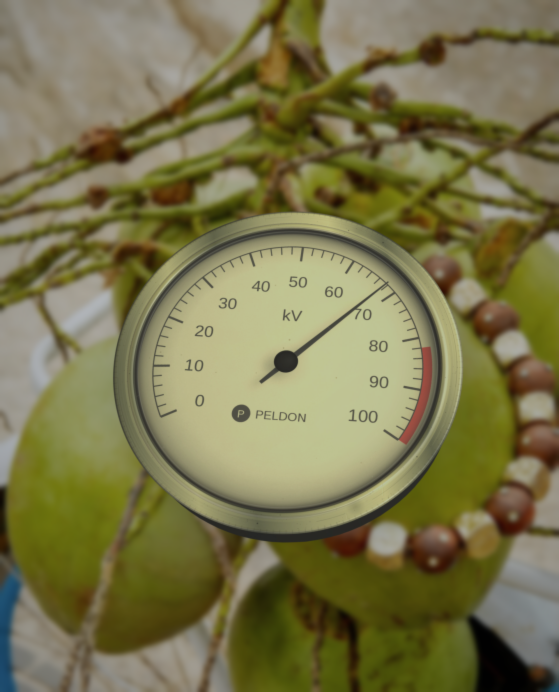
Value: 68 kV
